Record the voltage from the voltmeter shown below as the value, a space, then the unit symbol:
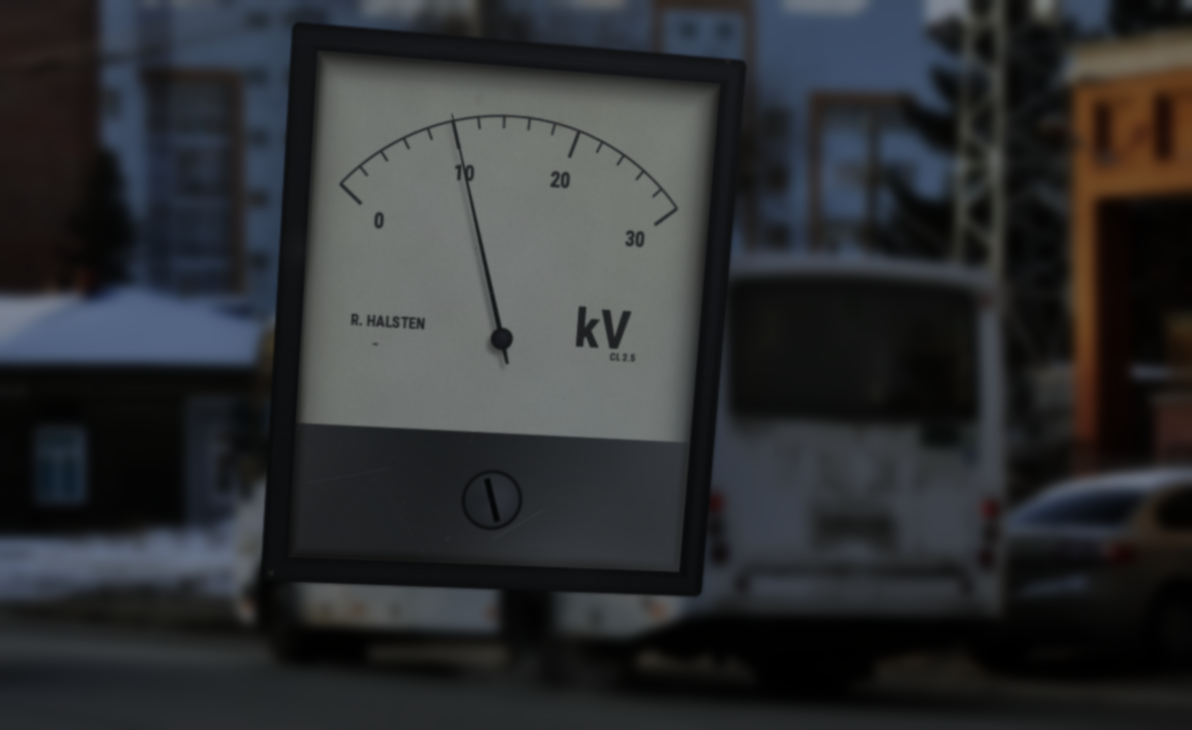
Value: 10 kV
